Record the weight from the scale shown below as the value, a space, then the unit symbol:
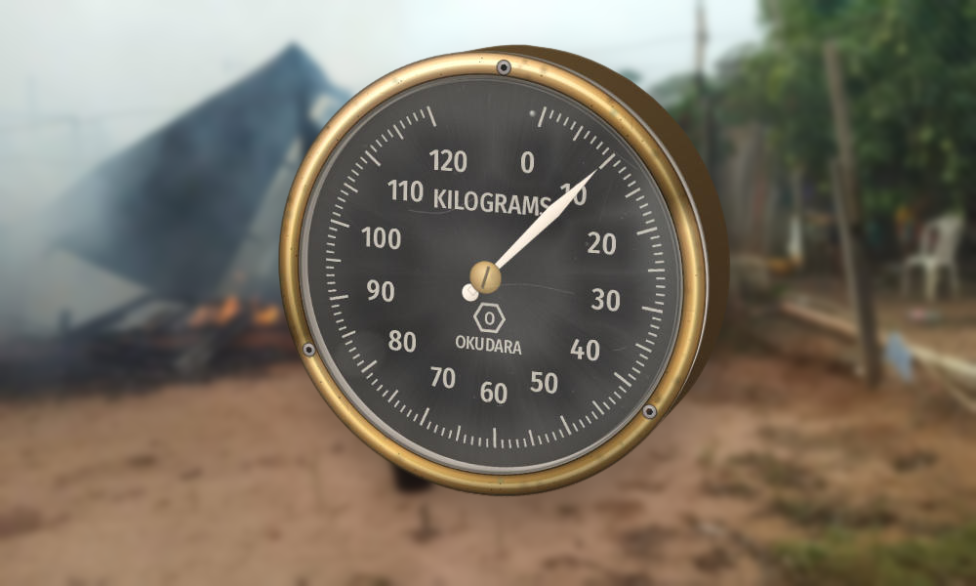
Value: 10 kg
